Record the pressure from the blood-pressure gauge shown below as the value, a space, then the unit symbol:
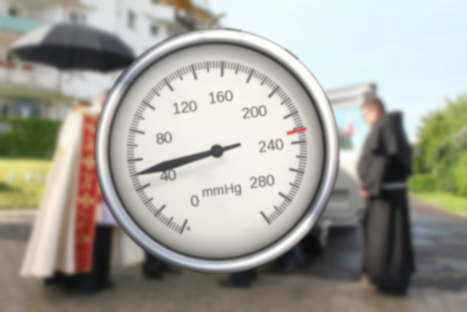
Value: 50 mmHg
